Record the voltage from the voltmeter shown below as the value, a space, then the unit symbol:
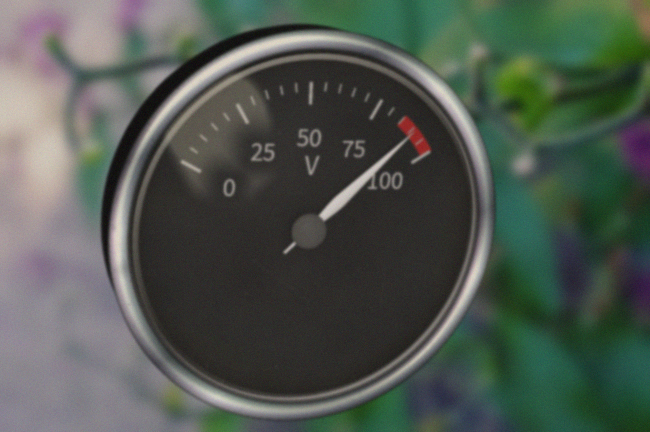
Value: 90 V
